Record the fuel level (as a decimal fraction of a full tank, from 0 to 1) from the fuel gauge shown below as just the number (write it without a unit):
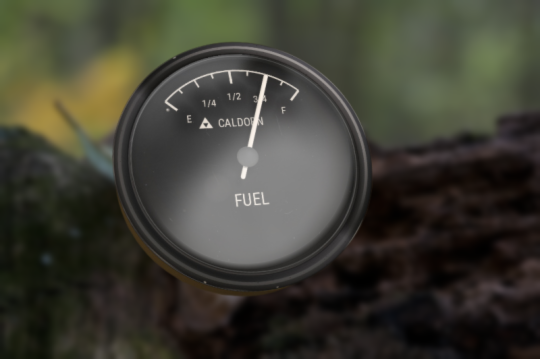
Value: 0.75
